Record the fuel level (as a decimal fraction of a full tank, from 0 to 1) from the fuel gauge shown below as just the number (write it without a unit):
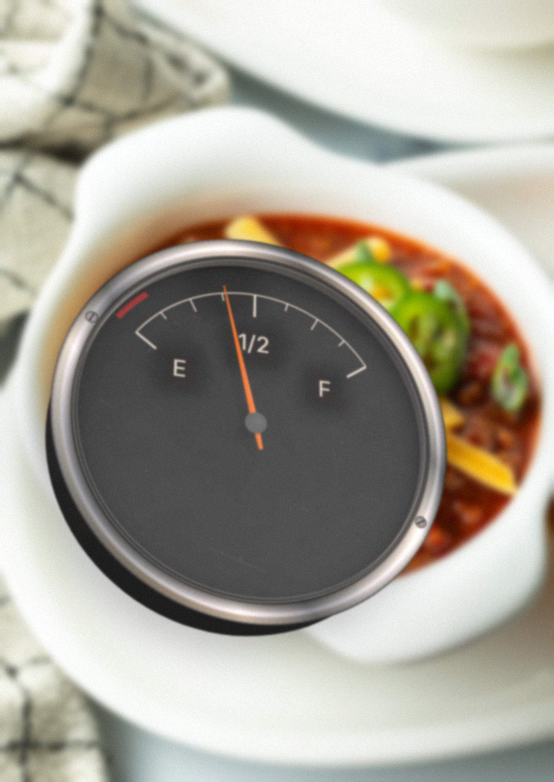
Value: 0.375
